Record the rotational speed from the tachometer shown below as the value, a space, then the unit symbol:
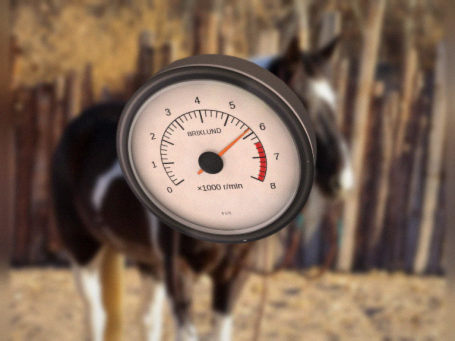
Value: 5800 rpm
